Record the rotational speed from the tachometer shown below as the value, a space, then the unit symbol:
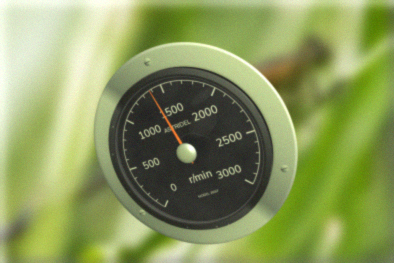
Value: 1400 rpm
